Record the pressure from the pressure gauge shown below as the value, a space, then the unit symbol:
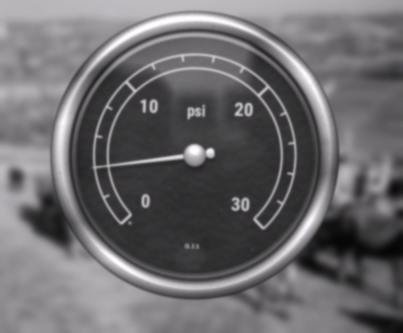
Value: 4 psi
